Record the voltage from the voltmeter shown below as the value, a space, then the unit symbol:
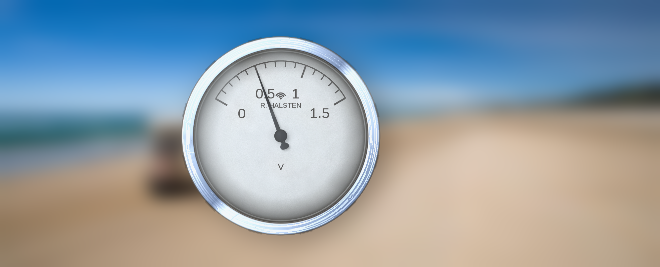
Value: 0.5 V
